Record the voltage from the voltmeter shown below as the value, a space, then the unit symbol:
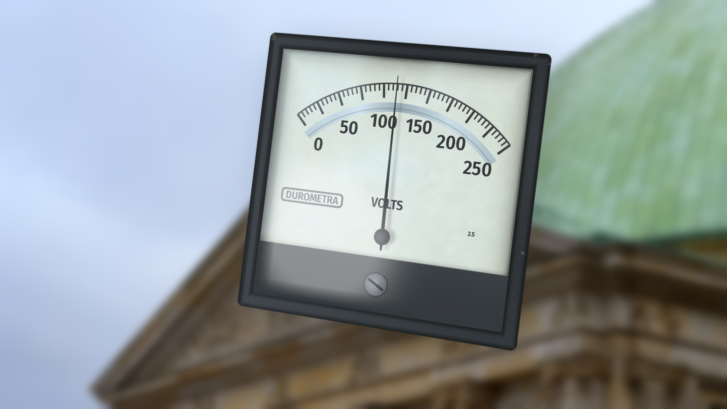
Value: 115 V
